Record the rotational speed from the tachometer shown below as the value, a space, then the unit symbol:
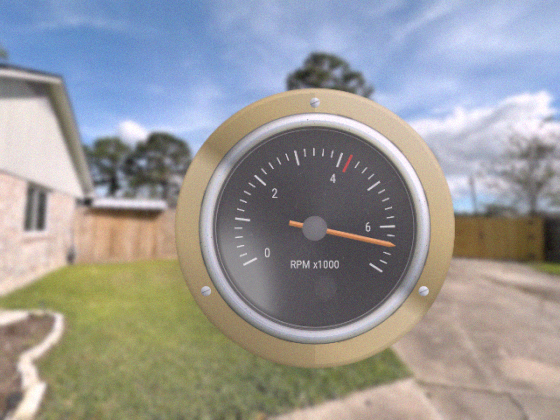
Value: 6400 rpm
